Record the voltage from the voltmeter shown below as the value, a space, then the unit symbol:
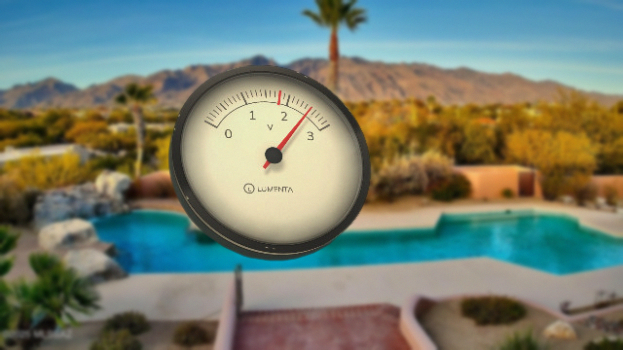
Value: 2.5 V
